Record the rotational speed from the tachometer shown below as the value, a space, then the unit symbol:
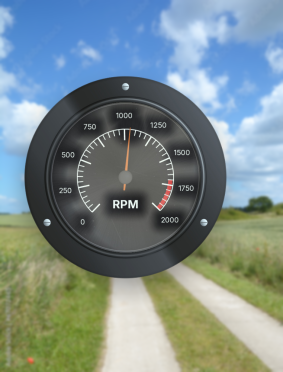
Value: 1050 rpm
